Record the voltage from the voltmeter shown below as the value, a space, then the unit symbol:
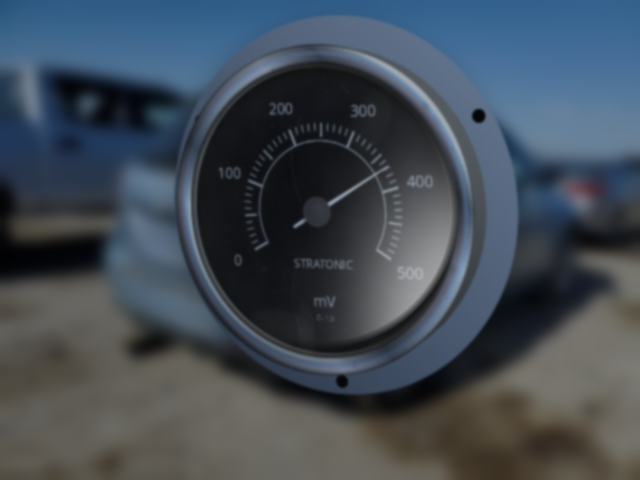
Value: 370 mV
